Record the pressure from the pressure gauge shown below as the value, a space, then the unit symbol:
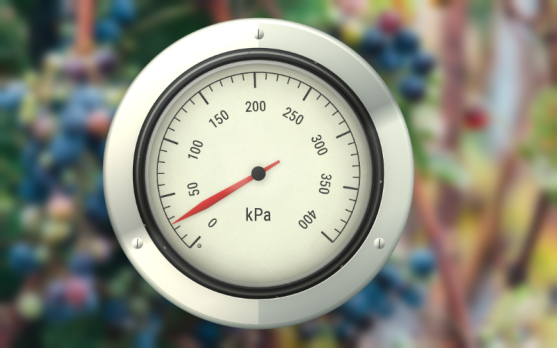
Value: 25 kPa
